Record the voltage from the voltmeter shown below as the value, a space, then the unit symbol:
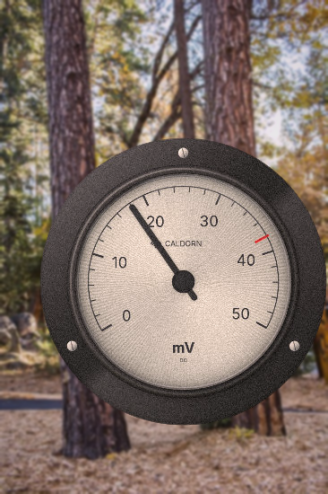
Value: 18 mV
